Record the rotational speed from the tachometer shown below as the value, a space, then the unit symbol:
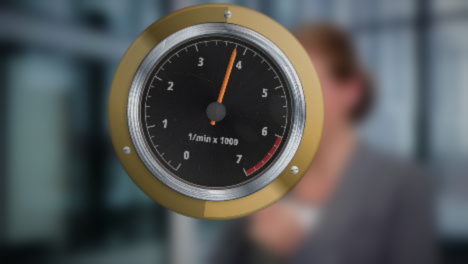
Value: 3800 rpm
